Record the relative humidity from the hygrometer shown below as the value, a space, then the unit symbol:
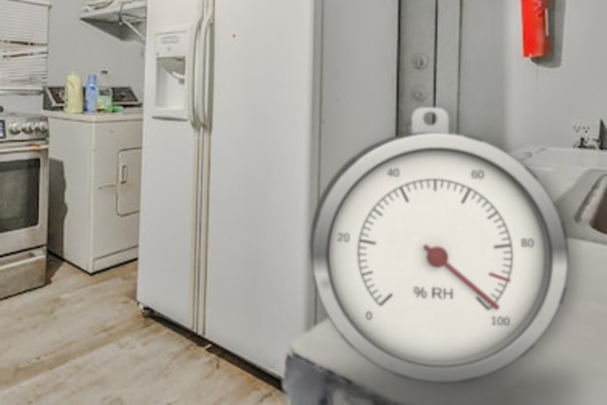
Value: 98 %
